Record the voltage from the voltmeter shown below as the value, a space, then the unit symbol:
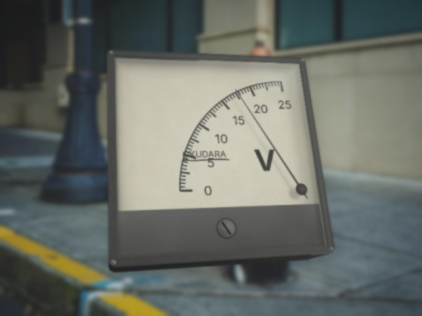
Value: 17.5 V
